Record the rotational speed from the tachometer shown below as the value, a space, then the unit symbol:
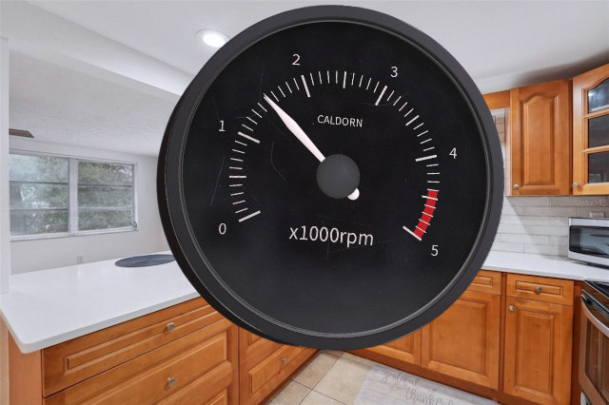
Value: 1500 rpm
